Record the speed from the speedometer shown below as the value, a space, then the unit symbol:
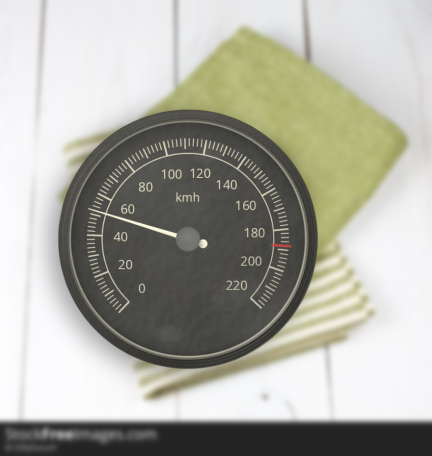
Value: 52 km/h
